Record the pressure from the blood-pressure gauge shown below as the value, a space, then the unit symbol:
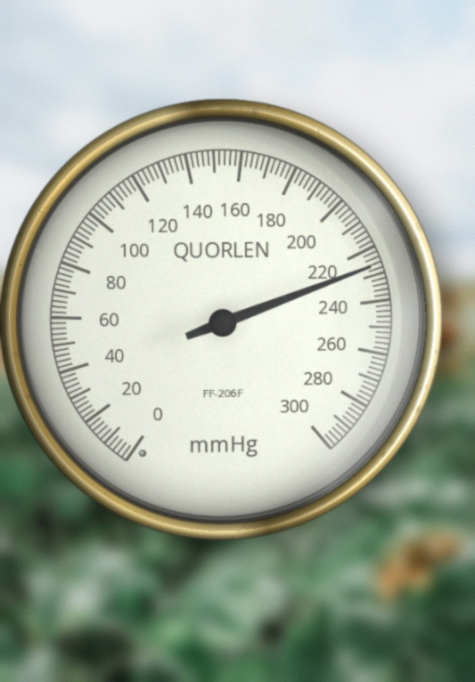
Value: 226 mmHg
